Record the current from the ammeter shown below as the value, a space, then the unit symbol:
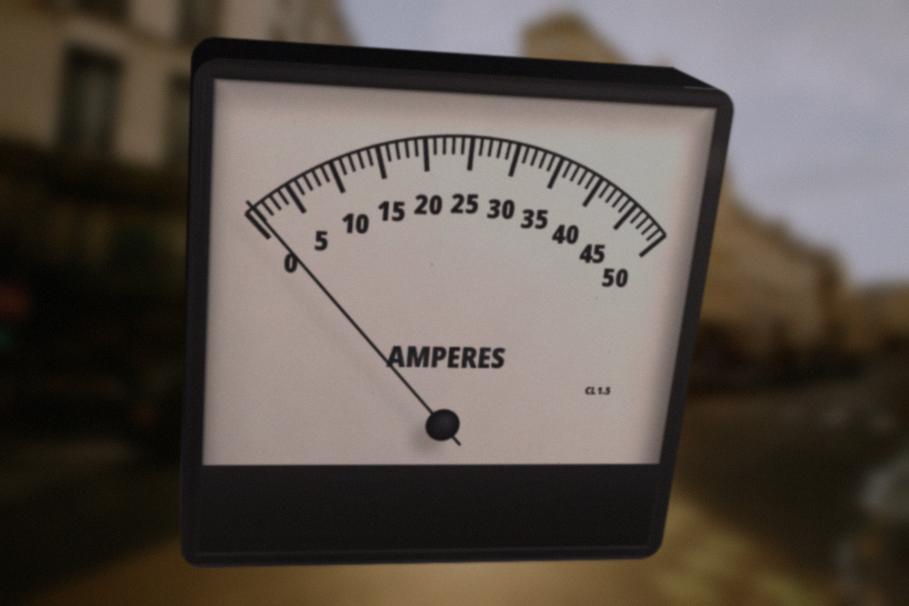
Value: 1 A
